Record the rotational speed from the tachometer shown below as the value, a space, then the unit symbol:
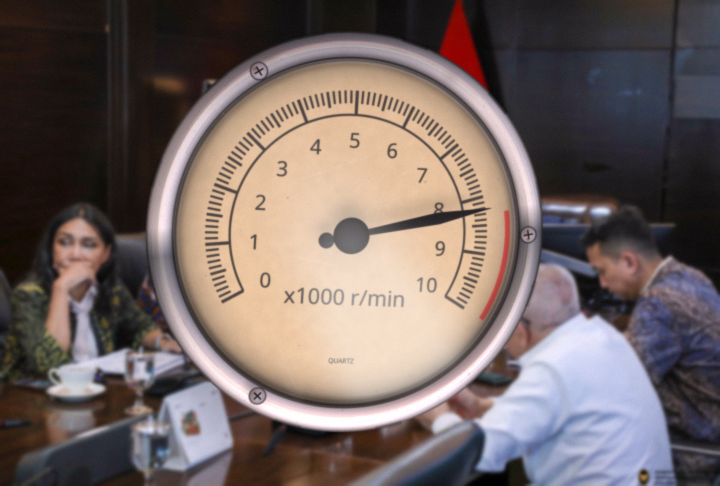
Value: 8200 rpm
